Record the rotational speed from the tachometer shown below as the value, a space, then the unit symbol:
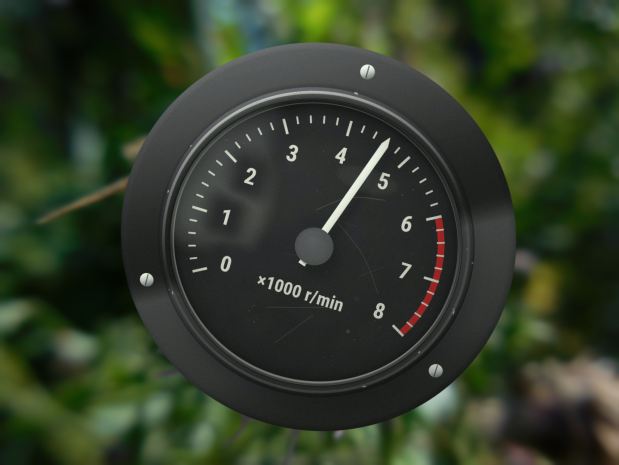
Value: 4600 rpm
